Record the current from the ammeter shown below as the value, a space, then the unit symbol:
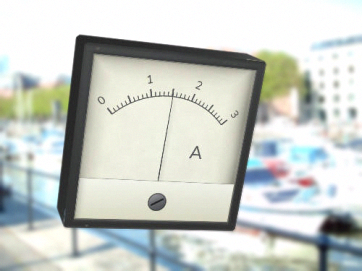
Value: 1.5 A
